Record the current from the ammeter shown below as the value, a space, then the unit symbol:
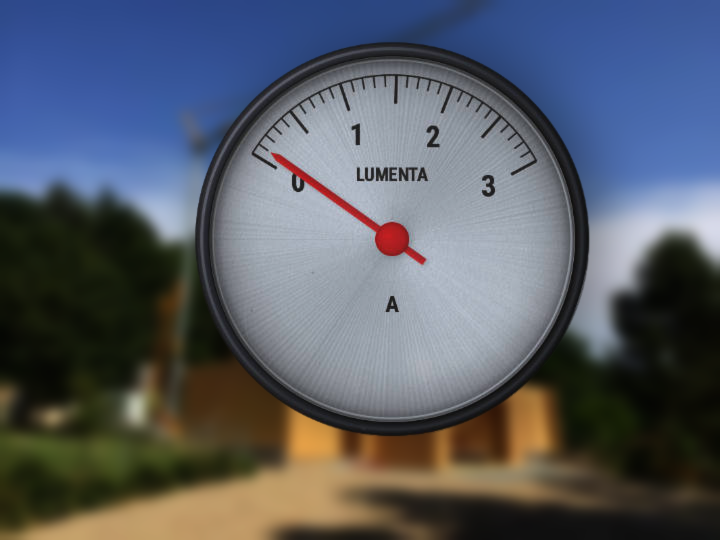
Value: 0.1 A
